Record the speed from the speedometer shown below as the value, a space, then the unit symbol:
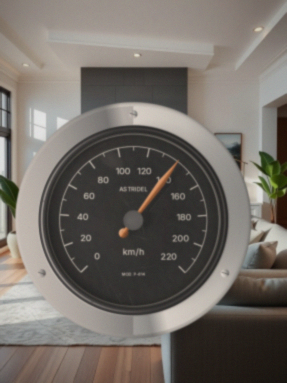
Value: 140 km/h
